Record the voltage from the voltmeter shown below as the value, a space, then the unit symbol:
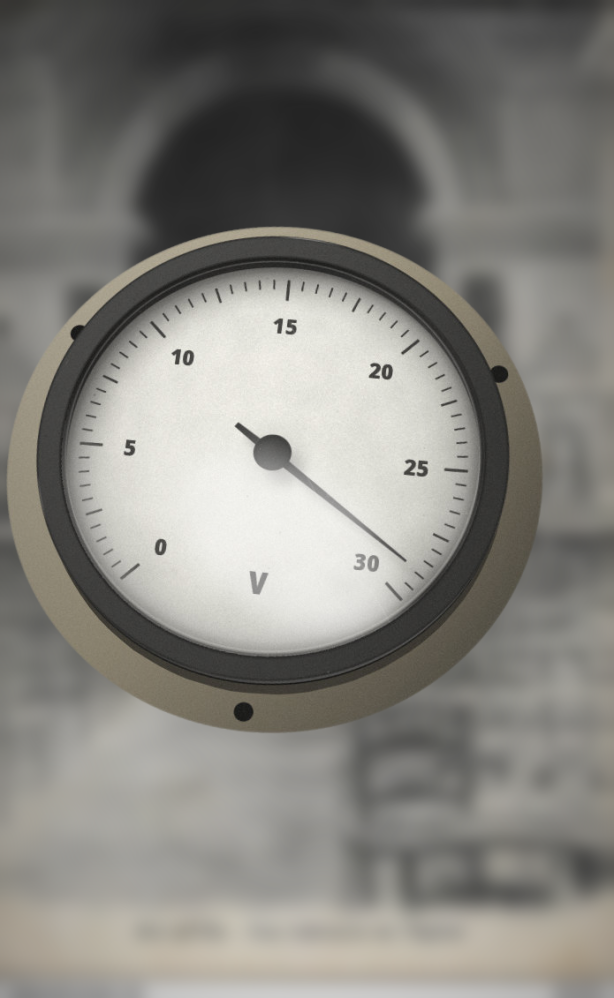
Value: 29 V
